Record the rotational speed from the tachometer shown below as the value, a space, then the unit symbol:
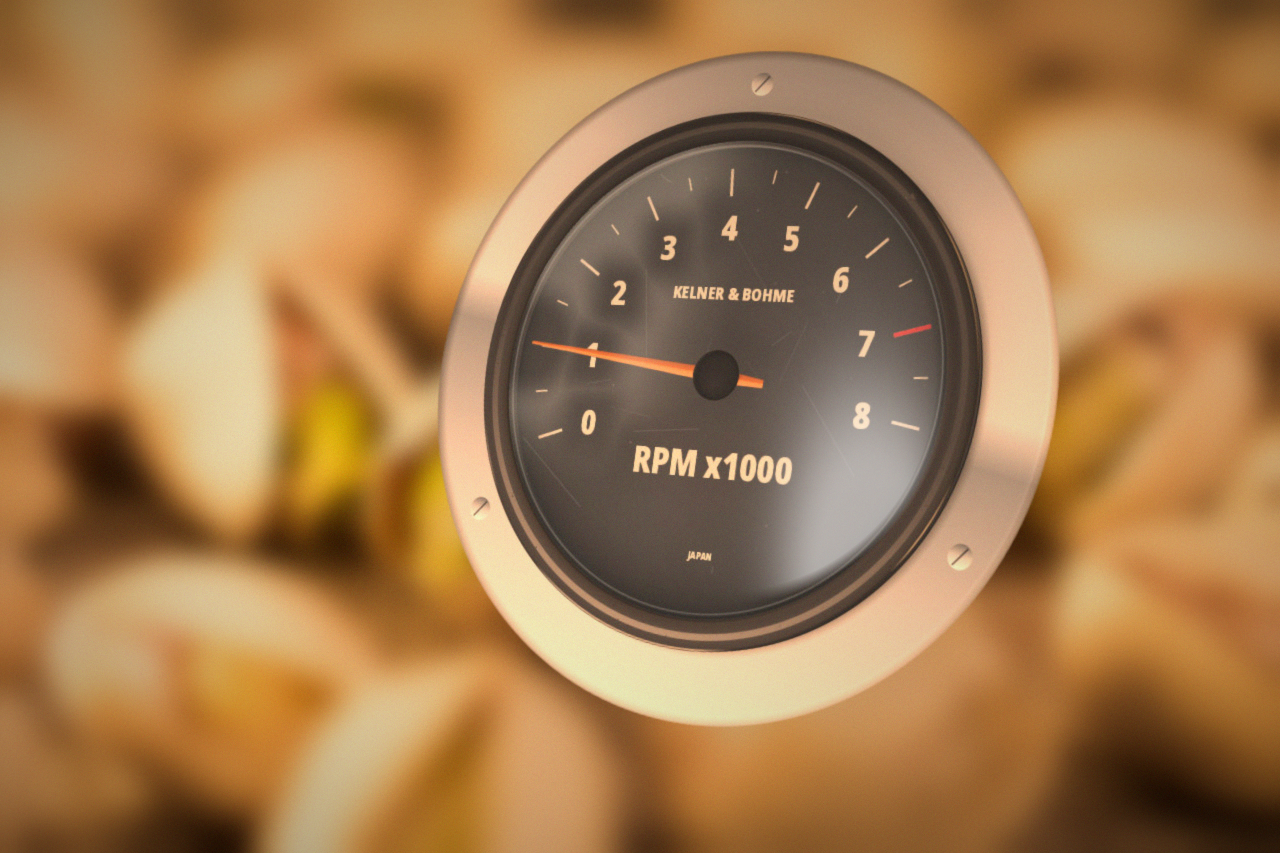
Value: 1000 rpm
